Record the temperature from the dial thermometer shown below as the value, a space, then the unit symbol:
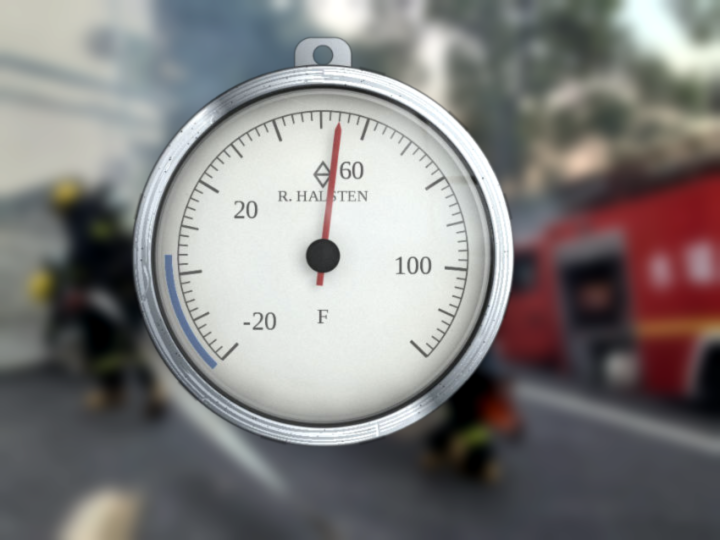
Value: 54 °F
